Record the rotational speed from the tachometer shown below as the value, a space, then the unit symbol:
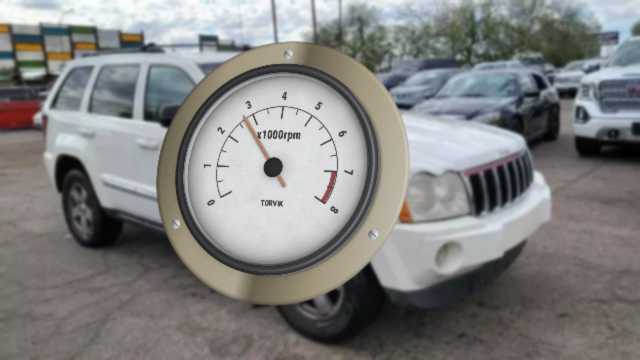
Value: 2750 rpm
